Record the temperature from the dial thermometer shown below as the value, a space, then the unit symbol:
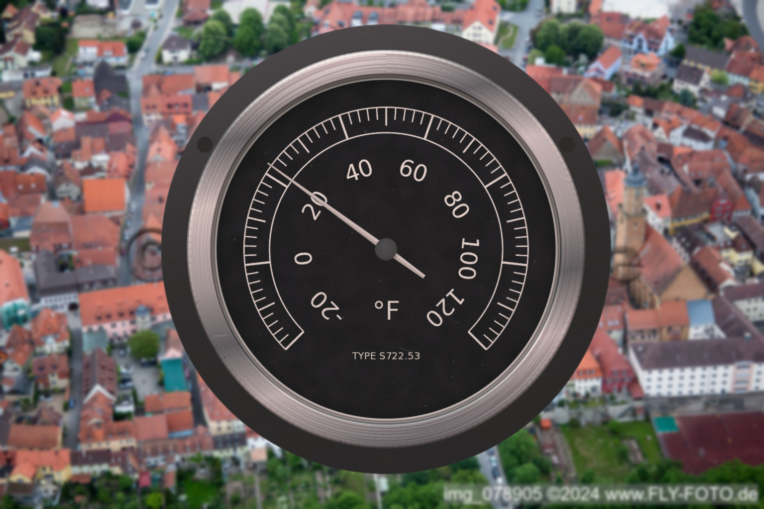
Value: 22 °F
